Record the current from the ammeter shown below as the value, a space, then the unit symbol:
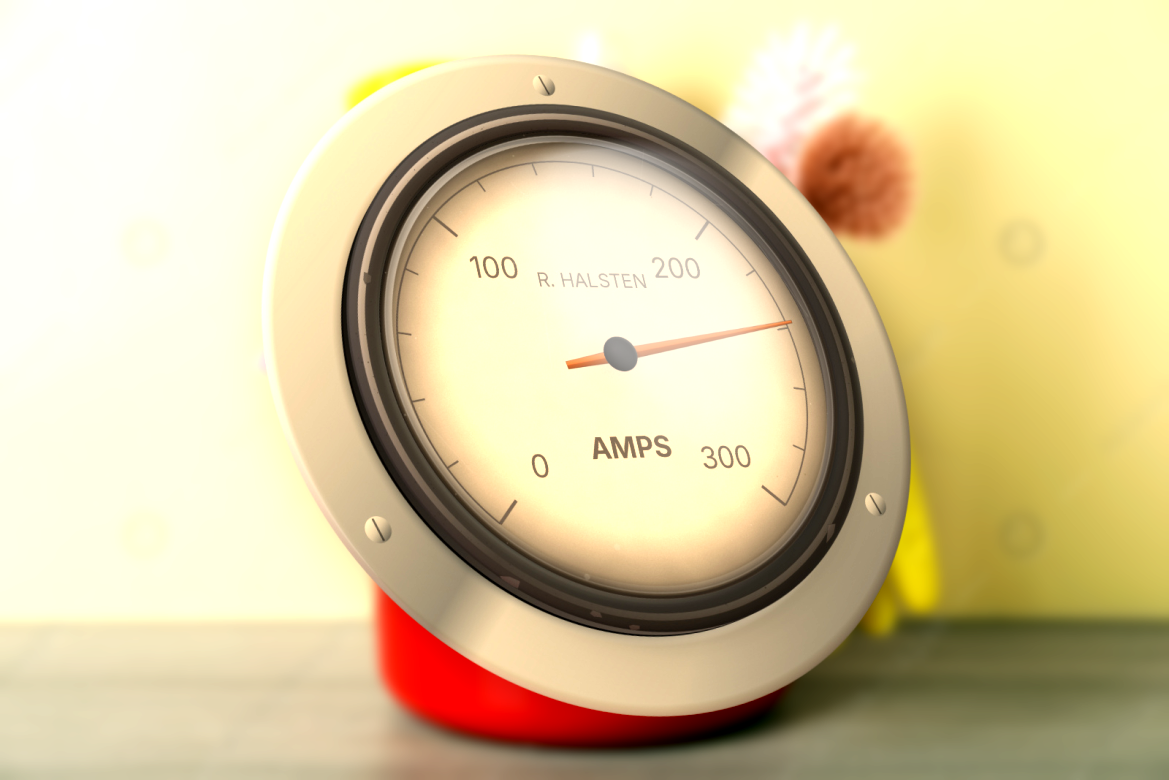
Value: 240 A
